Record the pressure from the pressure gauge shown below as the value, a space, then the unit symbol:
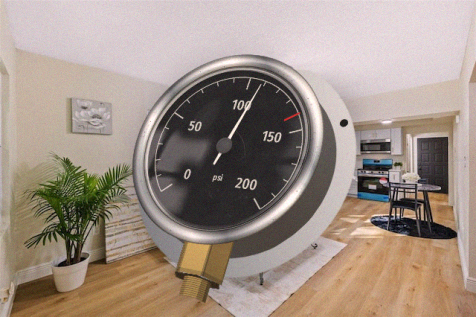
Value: 110 psi
